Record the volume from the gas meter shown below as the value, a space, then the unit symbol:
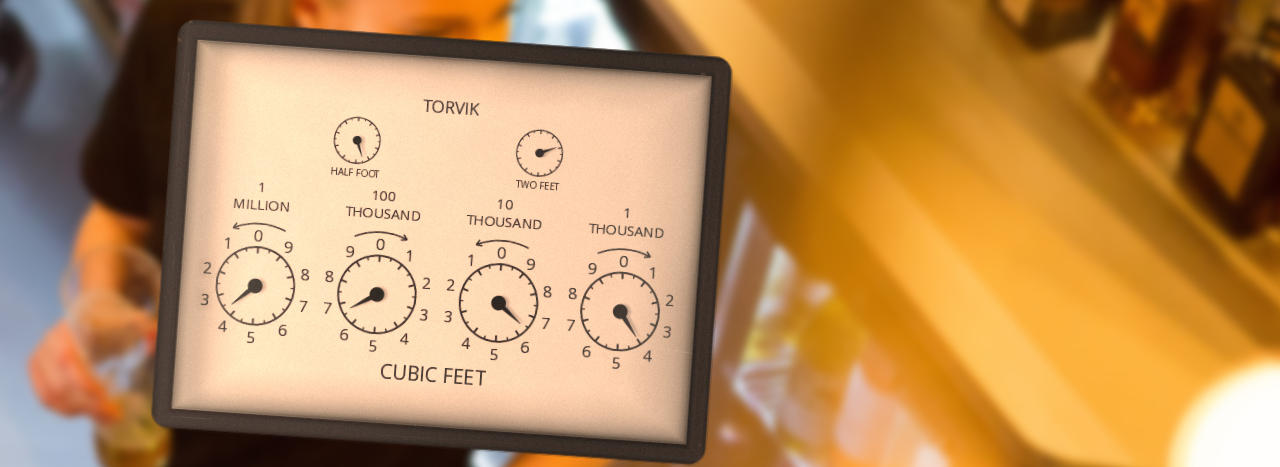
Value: 366400 ft³
